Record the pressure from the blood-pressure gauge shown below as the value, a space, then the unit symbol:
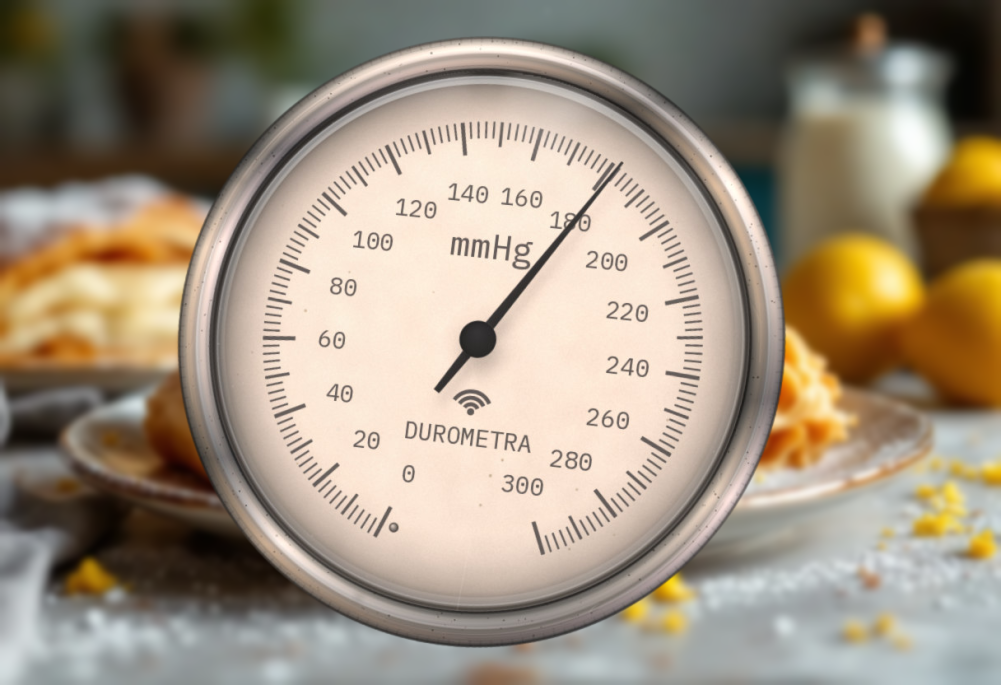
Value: 182 mmHg
